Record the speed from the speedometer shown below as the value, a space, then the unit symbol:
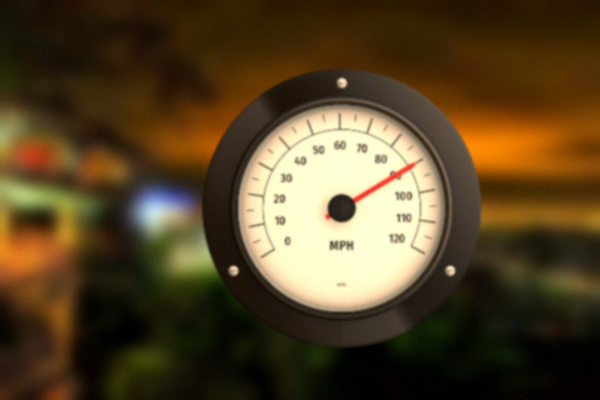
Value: 90 mph
